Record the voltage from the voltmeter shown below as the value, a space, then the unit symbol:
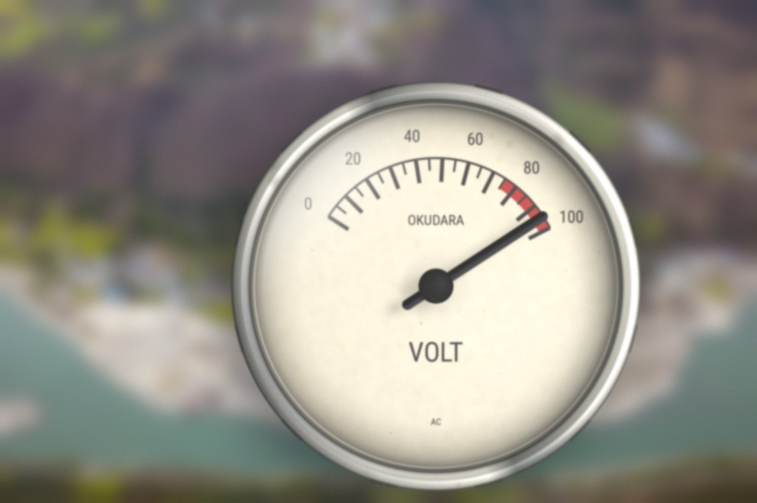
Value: 95 V
